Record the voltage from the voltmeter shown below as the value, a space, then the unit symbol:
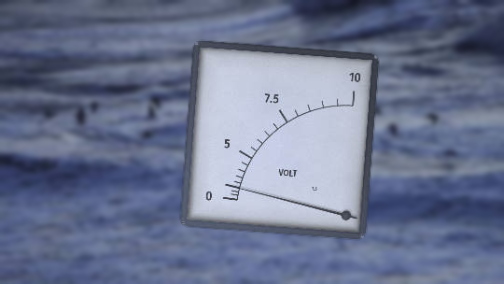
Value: 2.5 V
